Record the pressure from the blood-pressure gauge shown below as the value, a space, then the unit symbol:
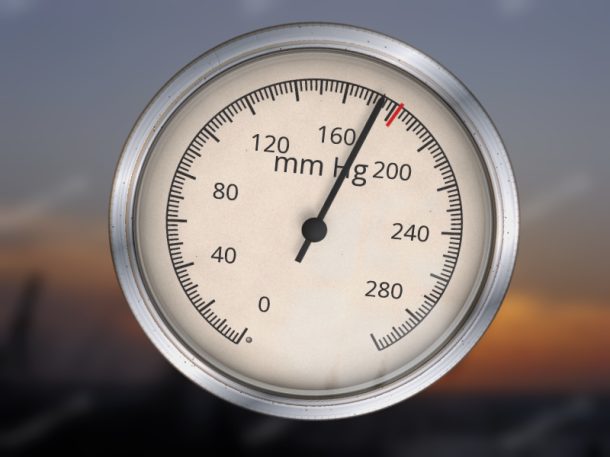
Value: 174 mmHg
